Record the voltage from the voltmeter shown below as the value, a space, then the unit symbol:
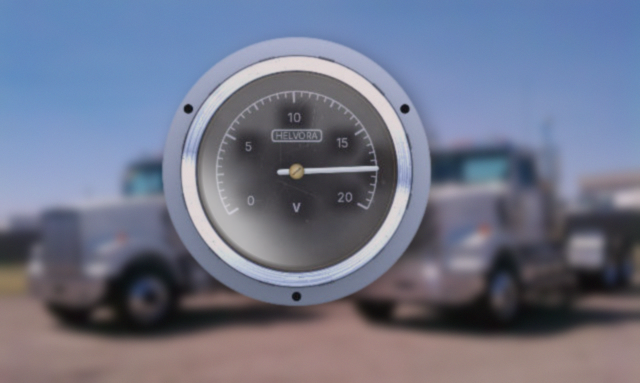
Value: 17.5 V
